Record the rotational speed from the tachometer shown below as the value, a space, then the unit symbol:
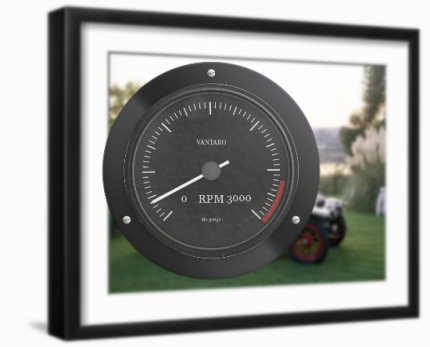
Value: 200 rpm
